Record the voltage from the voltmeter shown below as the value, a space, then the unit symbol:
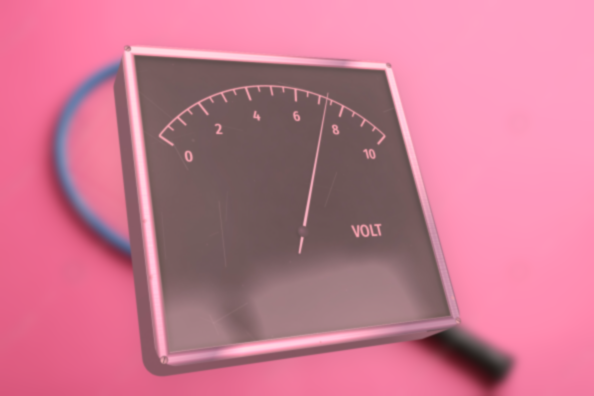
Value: 7.25 V
